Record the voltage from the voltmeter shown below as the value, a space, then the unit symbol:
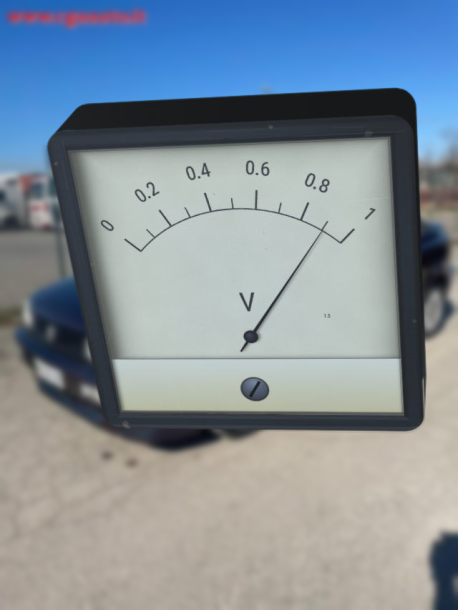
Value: 0.9 V
